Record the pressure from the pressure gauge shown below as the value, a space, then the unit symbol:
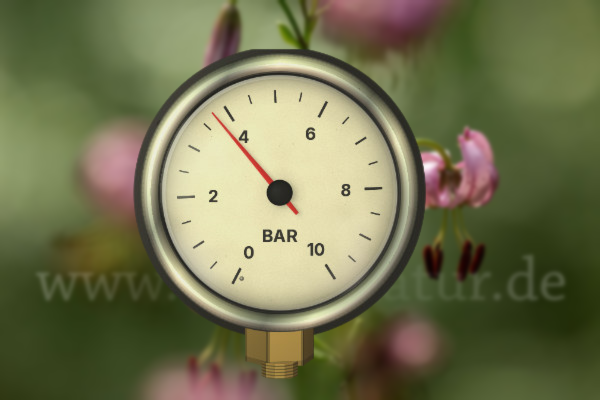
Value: 3.75 bar
